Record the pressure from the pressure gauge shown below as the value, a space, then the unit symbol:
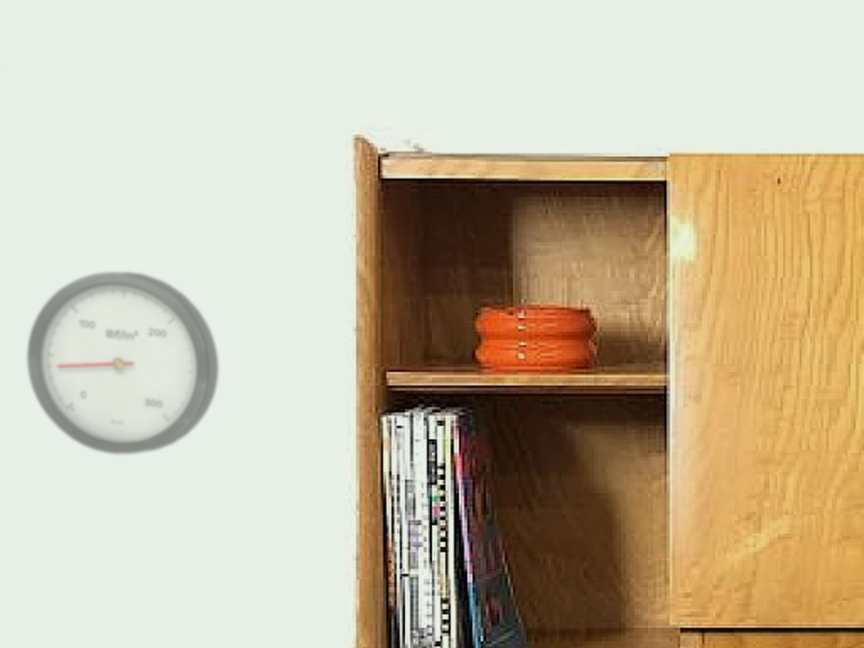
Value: 40 psi
